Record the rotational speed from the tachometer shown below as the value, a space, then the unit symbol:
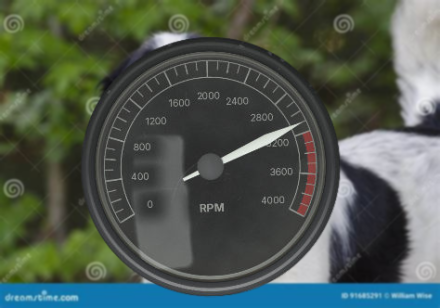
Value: 3100 rpm
